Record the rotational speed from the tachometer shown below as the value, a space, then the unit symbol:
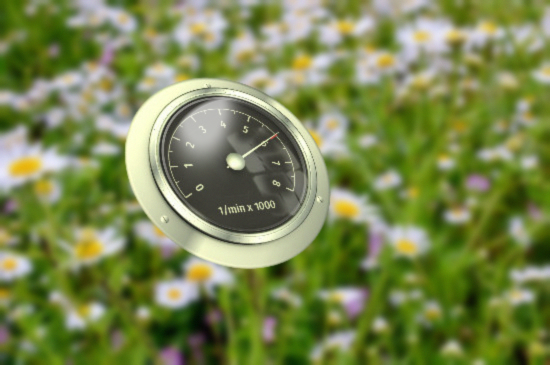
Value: 6000 rpm
